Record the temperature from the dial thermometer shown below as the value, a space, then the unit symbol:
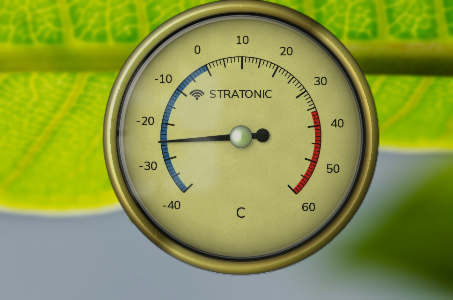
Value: -25 °C
